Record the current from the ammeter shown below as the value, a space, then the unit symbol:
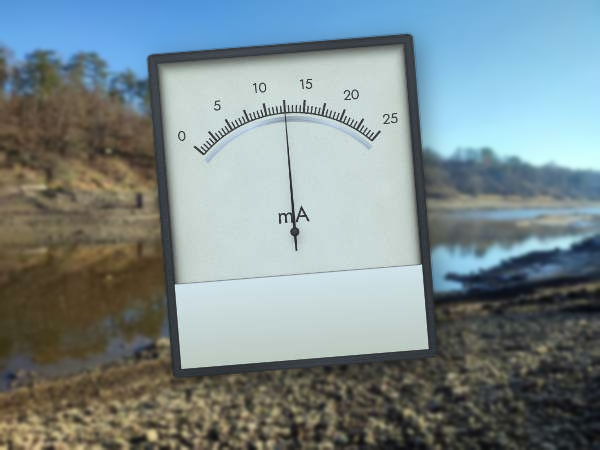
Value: 12.5 mA
